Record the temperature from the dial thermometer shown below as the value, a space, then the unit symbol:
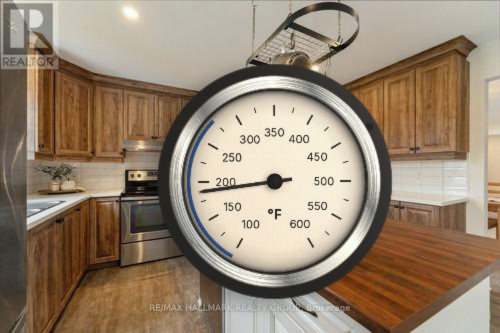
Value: 187.5 °F
